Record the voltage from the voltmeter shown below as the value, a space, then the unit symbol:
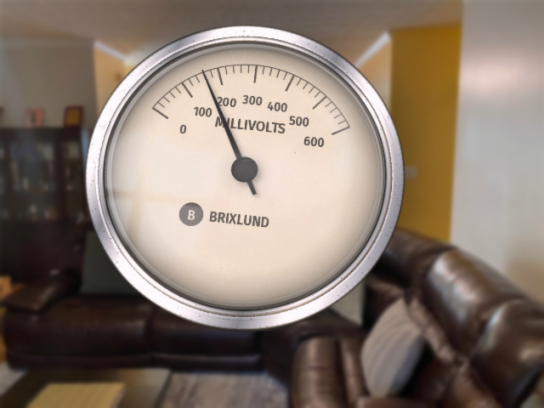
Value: 160 mV
